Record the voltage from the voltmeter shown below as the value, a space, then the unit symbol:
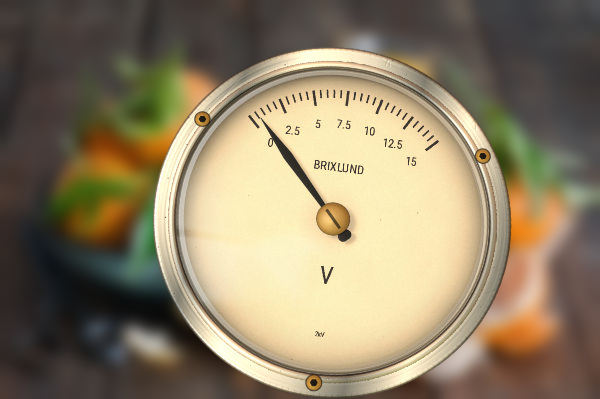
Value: 0.5 V
